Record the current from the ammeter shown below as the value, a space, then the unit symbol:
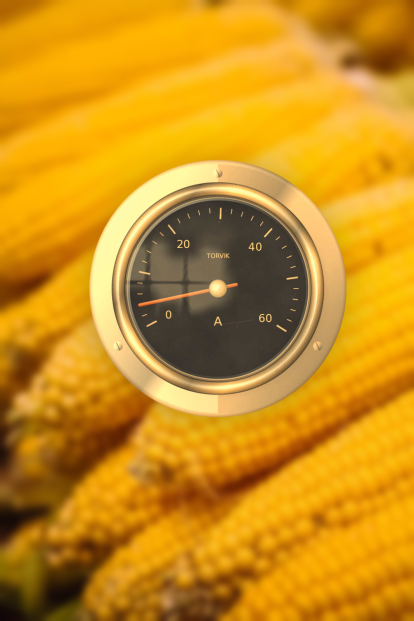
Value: 4 A
